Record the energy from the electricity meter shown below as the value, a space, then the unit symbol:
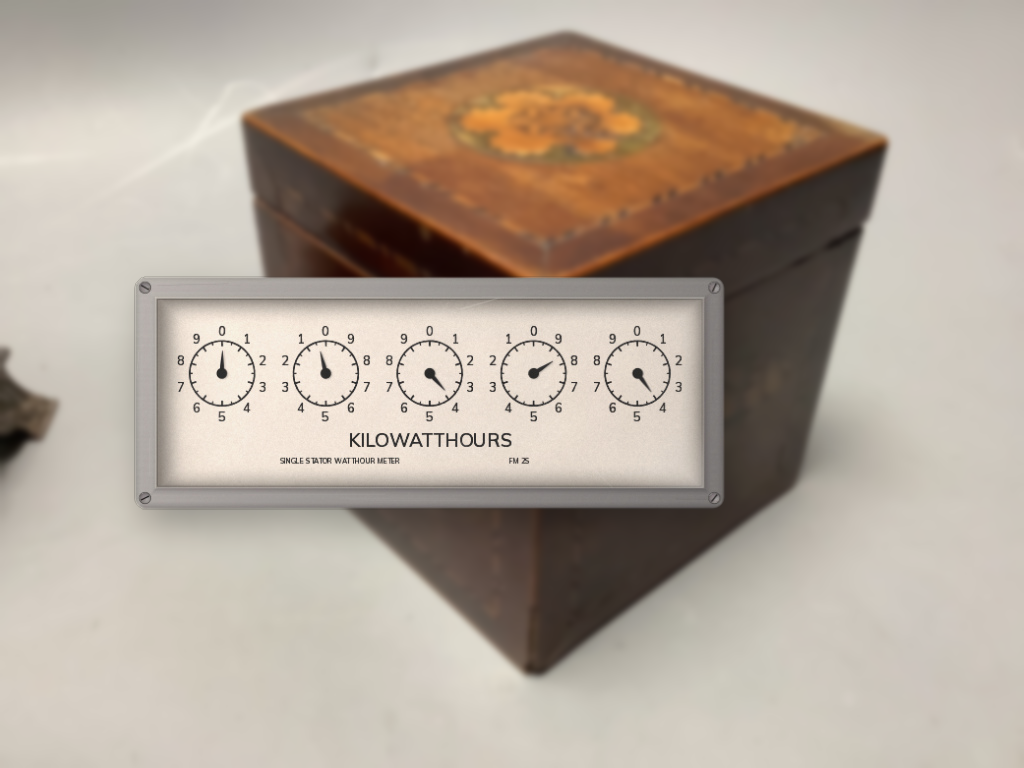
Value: 384 kWh
